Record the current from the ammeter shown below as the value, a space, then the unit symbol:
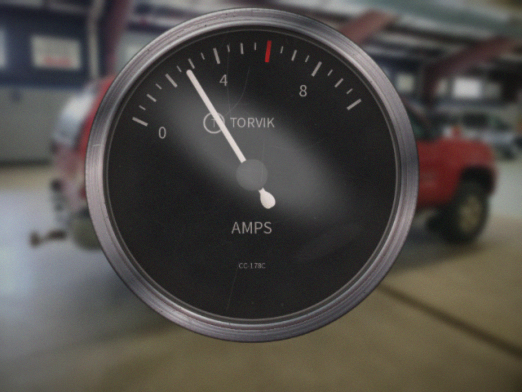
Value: 2.75 A
